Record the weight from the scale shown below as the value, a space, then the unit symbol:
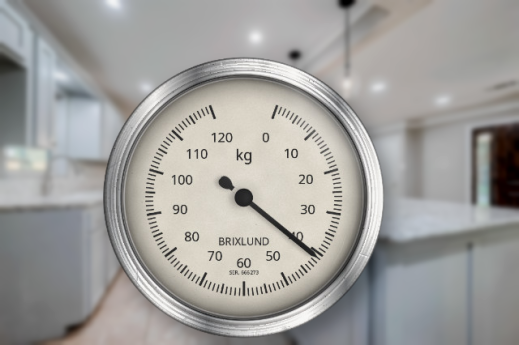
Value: 41 kg
